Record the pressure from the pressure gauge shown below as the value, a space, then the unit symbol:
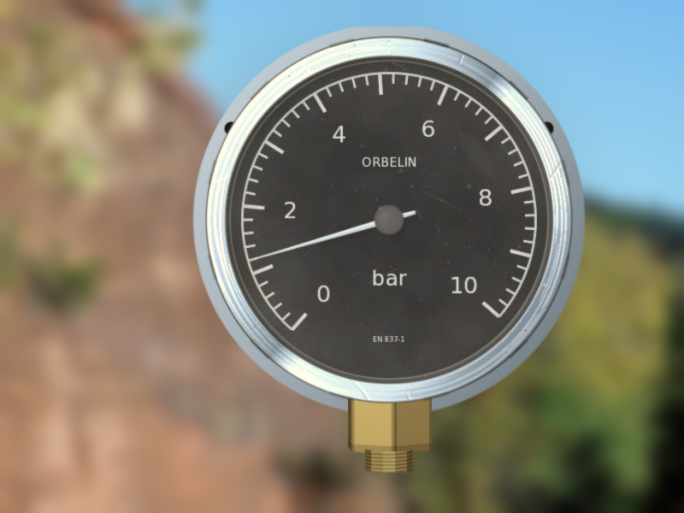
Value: 1.2 bar
